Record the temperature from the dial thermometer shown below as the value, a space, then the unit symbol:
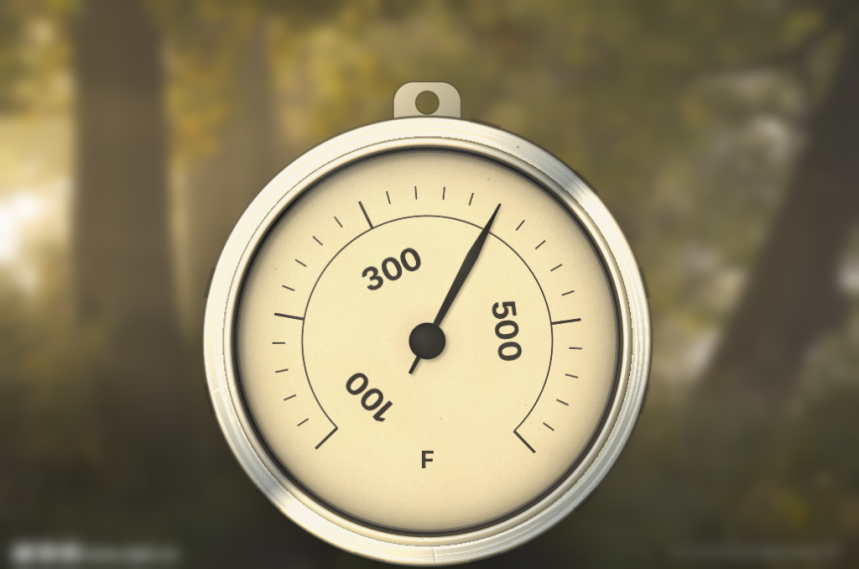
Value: 400 °F
